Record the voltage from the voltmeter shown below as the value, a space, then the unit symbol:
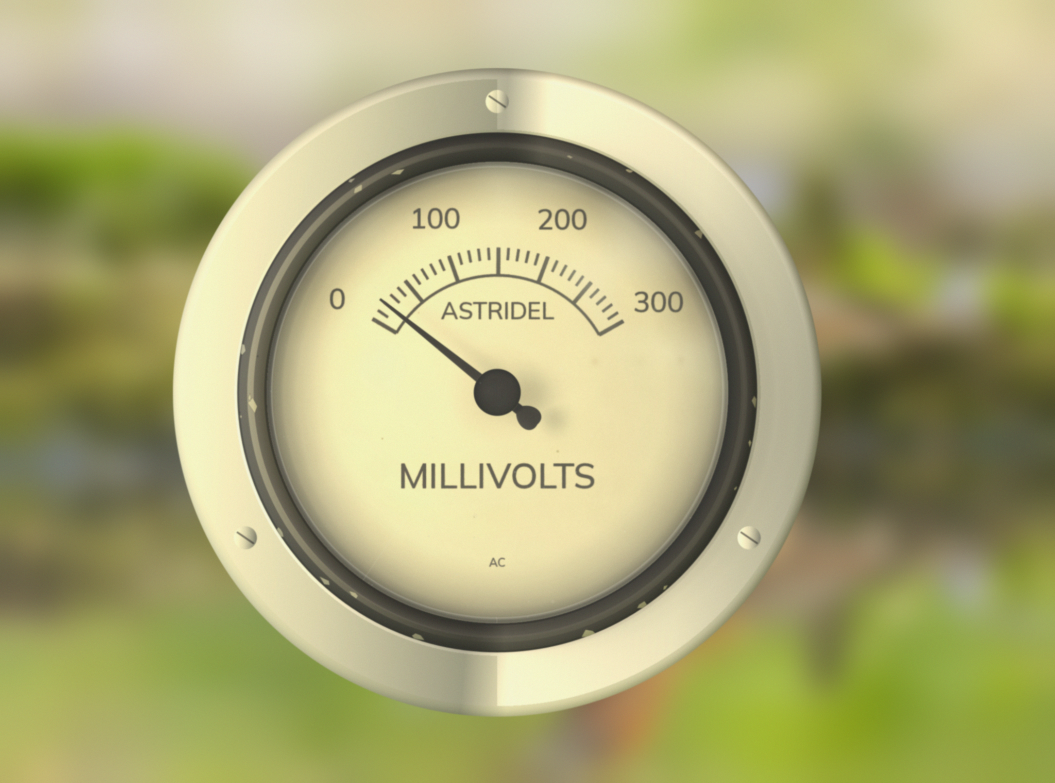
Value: 20 mV
